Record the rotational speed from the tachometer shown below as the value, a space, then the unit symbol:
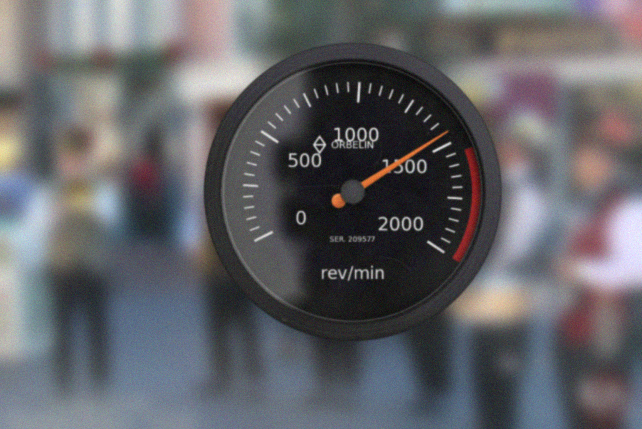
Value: 1450 rpm
